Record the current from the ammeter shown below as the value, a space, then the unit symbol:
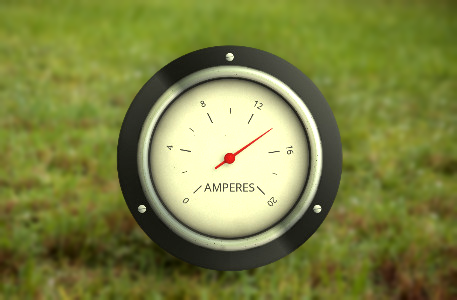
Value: 14 A
